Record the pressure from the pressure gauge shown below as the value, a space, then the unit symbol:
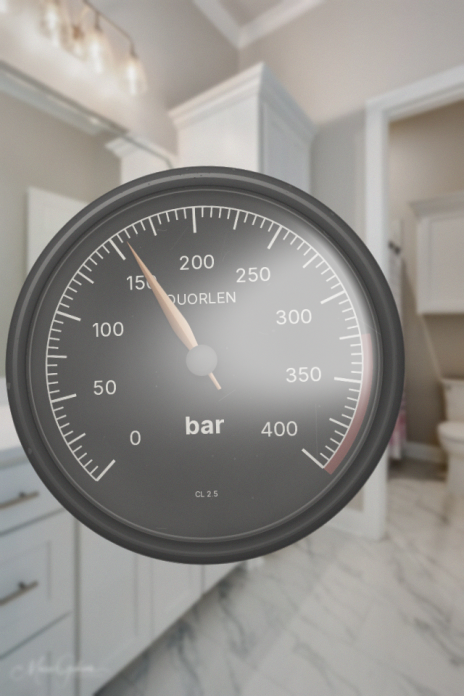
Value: 157.5 bar
